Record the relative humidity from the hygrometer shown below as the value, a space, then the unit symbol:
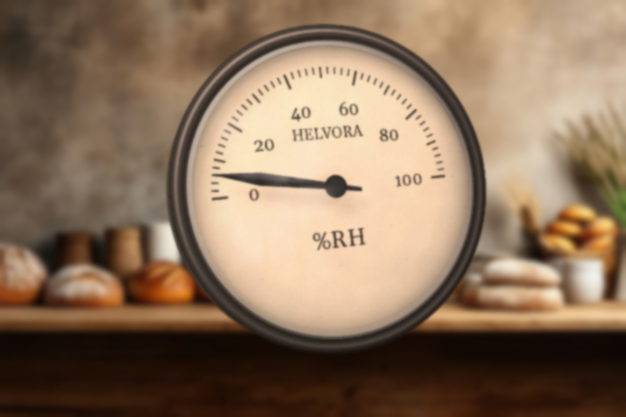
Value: 6 %
